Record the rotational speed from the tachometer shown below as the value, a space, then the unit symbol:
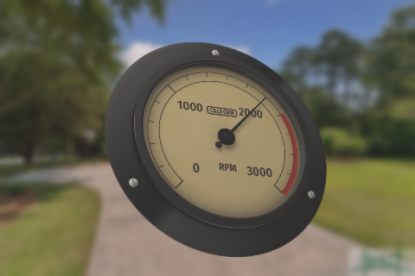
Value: 2000 rpm
